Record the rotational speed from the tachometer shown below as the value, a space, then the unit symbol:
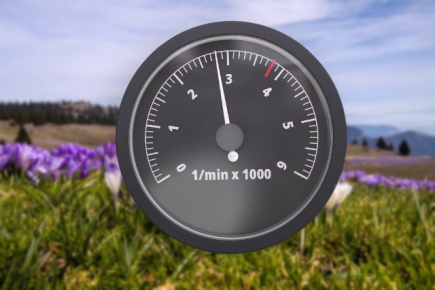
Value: 2800 rpm
